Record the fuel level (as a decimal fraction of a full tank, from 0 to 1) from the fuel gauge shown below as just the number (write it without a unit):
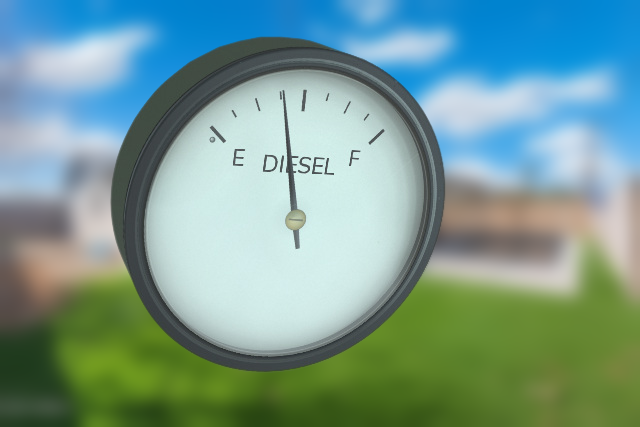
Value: 0.375
